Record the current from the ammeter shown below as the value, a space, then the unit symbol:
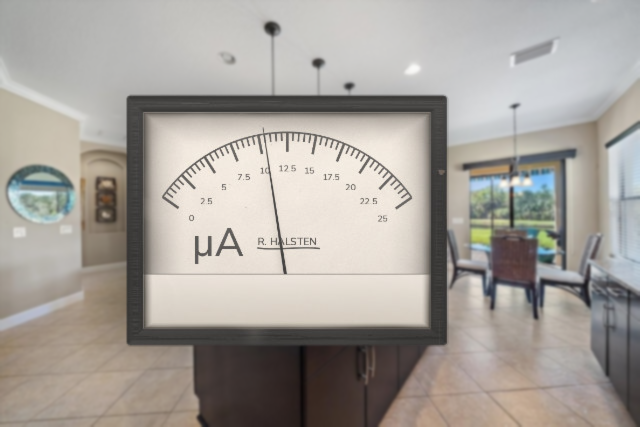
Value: 10.5 µA
